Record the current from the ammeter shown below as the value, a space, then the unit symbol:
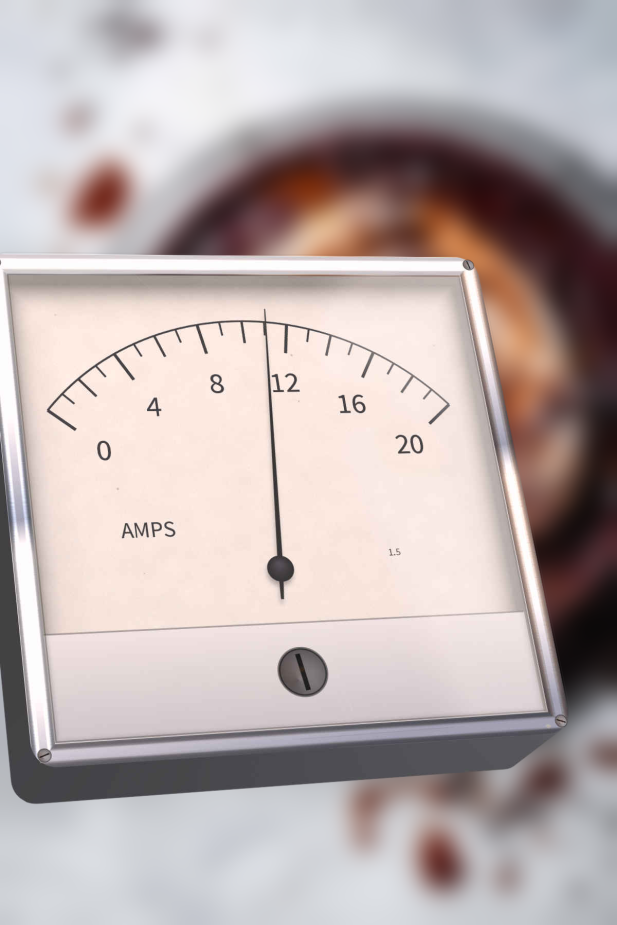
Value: 11 A
